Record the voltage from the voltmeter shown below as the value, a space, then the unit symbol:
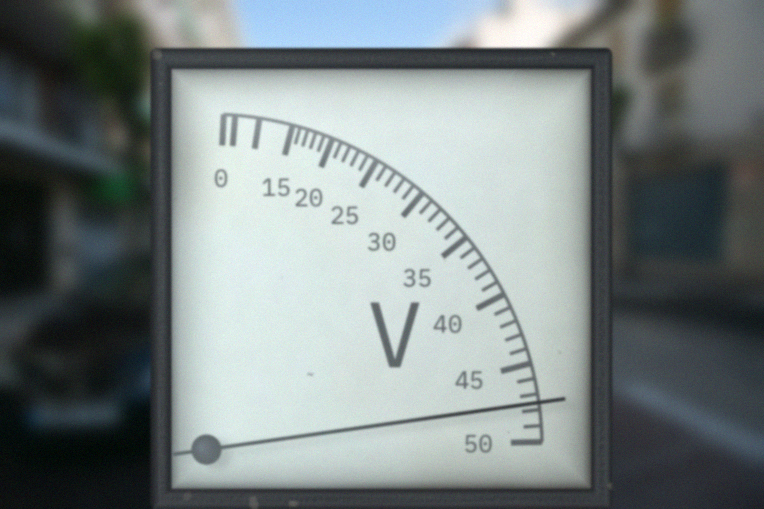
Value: 47.5 V
